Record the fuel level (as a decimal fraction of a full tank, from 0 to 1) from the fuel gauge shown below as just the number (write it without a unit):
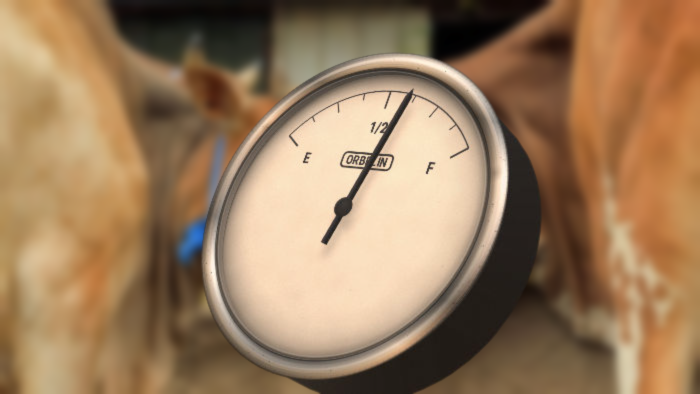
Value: 0.625
